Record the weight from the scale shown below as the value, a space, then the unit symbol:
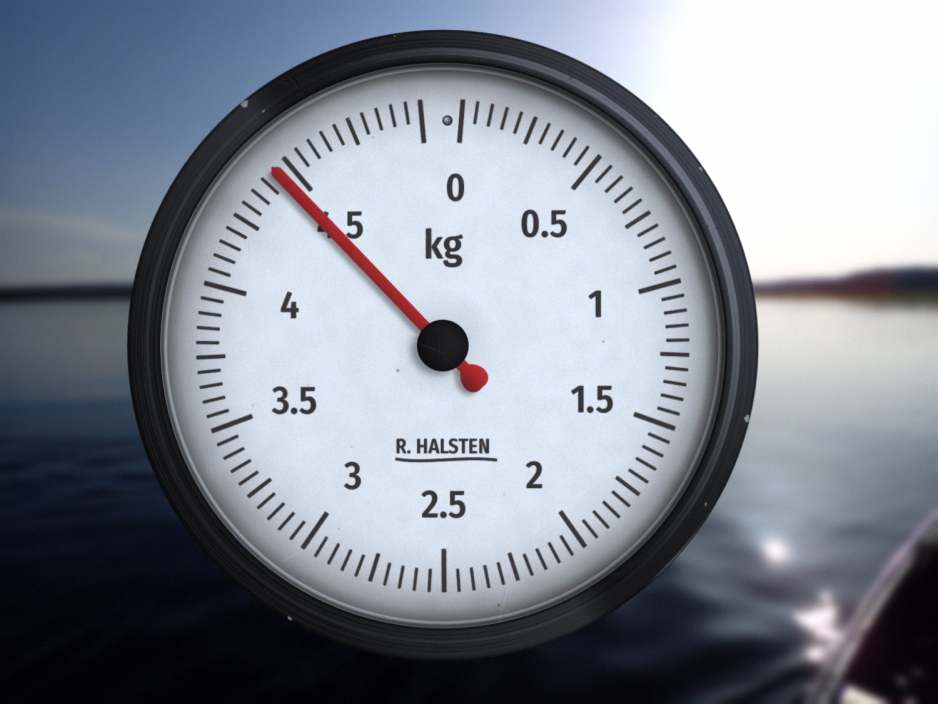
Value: 4.45 kg
